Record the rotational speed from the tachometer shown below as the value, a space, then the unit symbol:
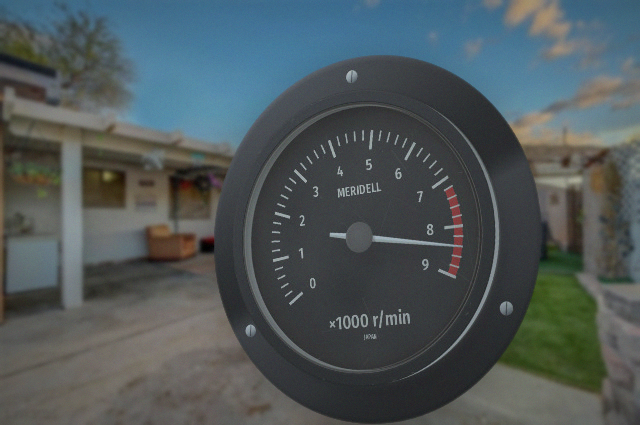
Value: 8400 rpm
